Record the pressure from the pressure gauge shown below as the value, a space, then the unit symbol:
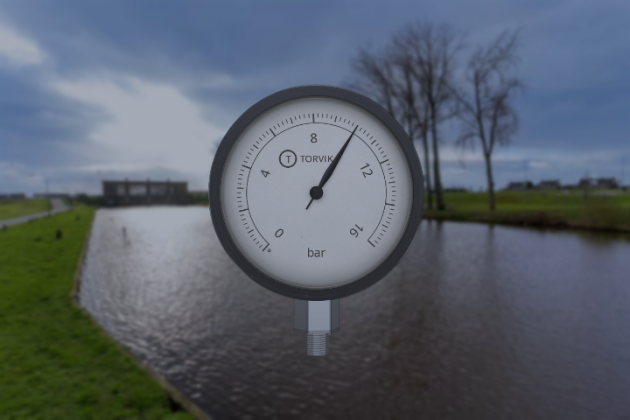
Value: 10 bar
